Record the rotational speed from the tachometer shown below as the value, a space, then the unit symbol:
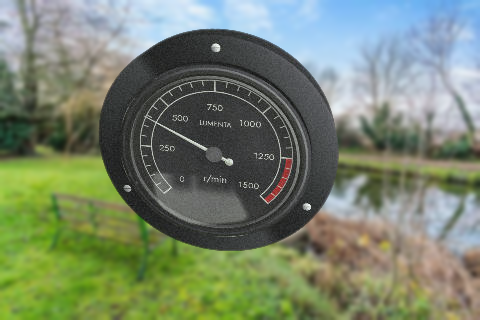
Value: 400 rpm
